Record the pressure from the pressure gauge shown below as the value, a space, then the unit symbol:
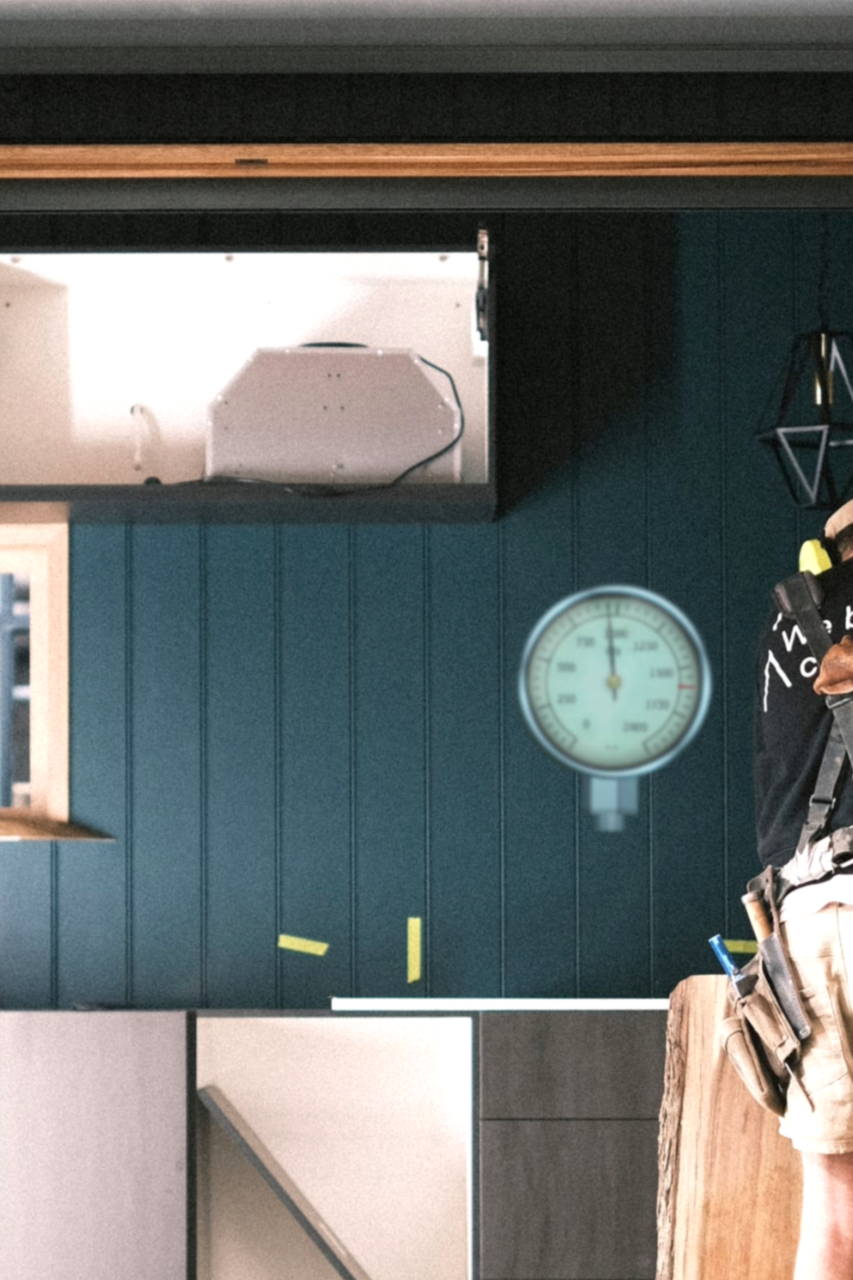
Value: 950 psi
